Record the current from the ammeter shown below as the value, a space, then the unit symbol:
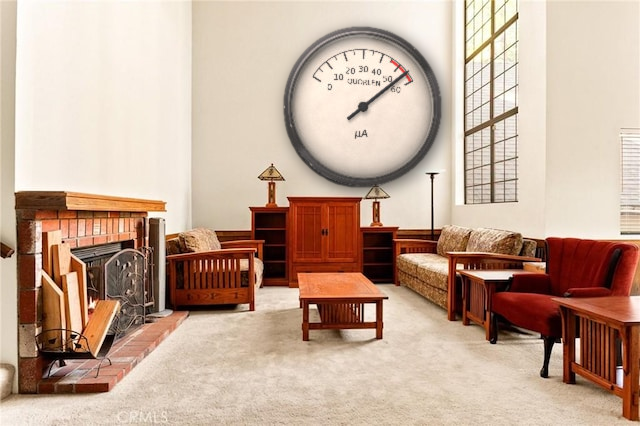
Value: 55 µA
